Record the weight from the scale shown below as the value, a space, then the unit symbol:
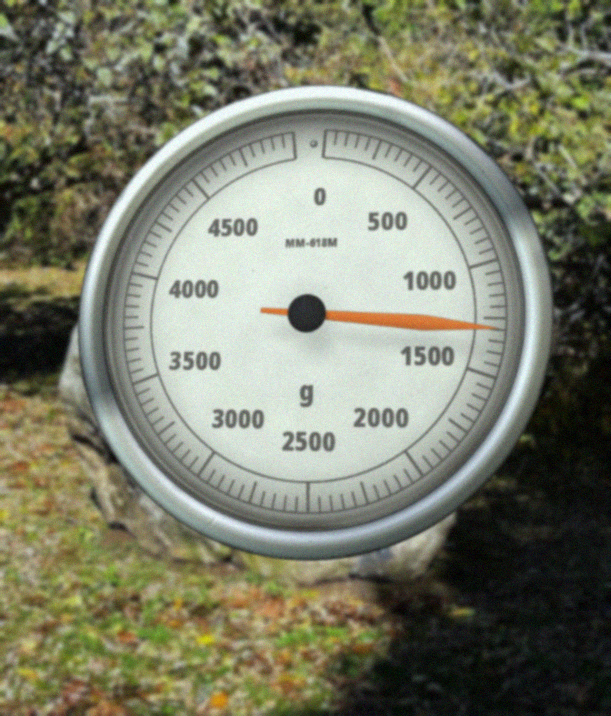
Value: 1300 g
